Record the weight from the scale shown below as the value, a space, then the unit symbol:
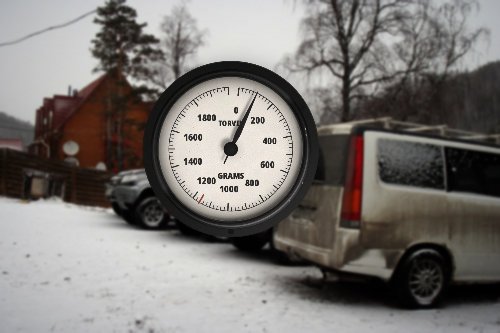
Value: 100 g
